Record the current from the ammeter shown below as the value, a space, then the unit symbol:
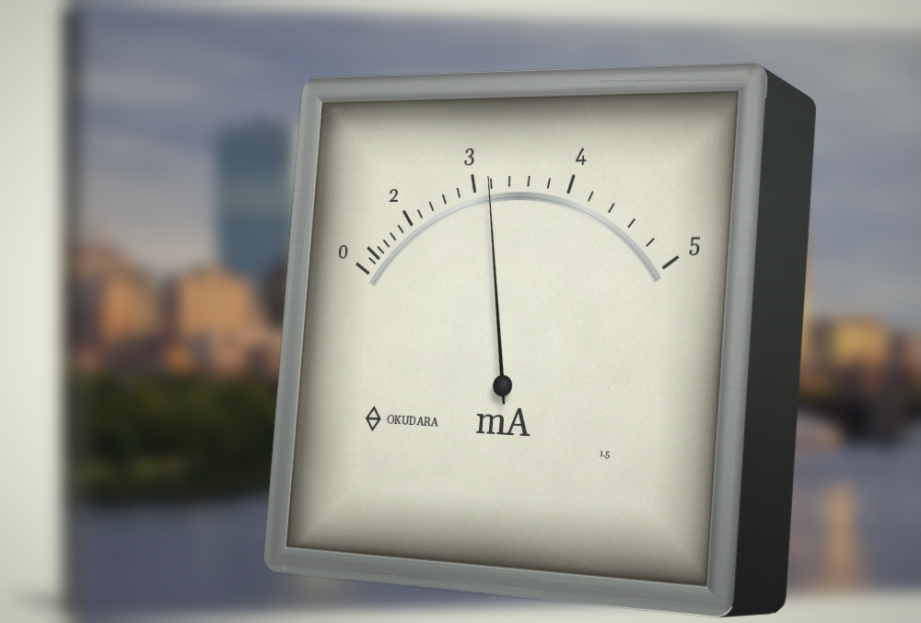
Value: 3.2 mA
